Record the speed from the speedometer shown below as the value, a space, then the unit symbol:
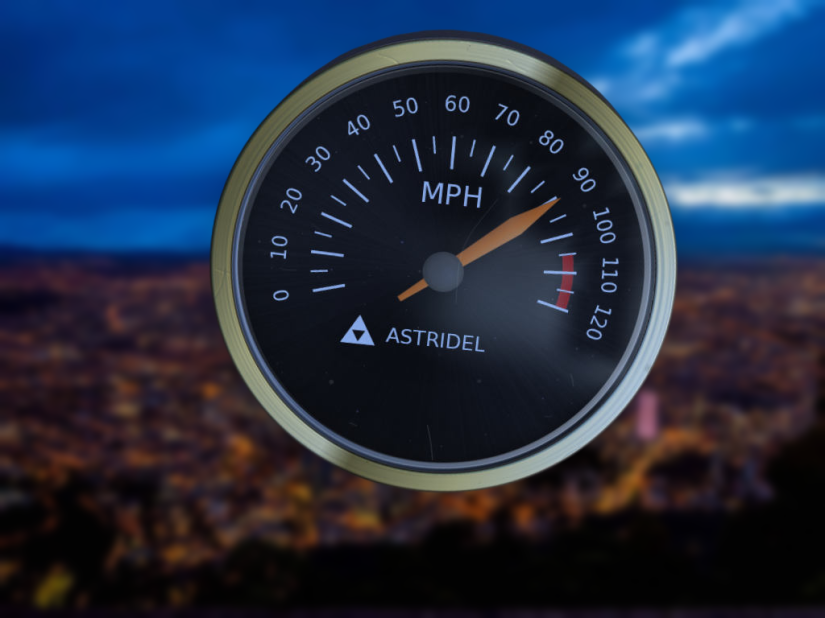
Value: 90 mph
